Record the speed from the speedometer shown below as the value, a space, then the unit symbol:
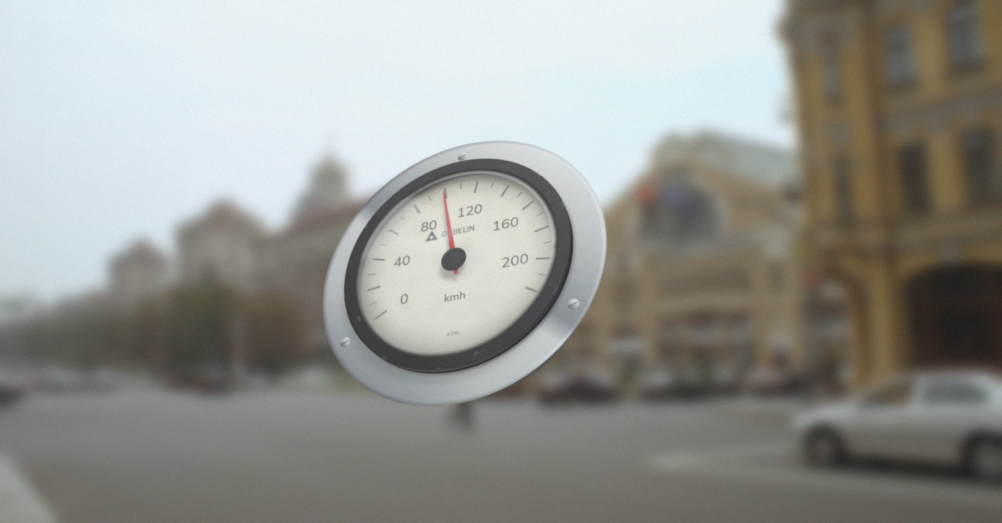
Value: 100 km/h
